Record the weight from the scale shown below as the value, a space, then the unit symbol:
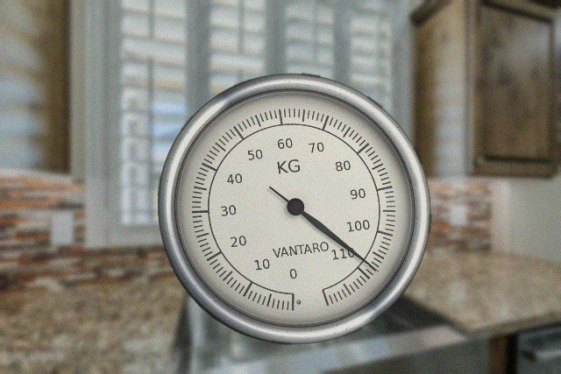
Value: 108 kg
